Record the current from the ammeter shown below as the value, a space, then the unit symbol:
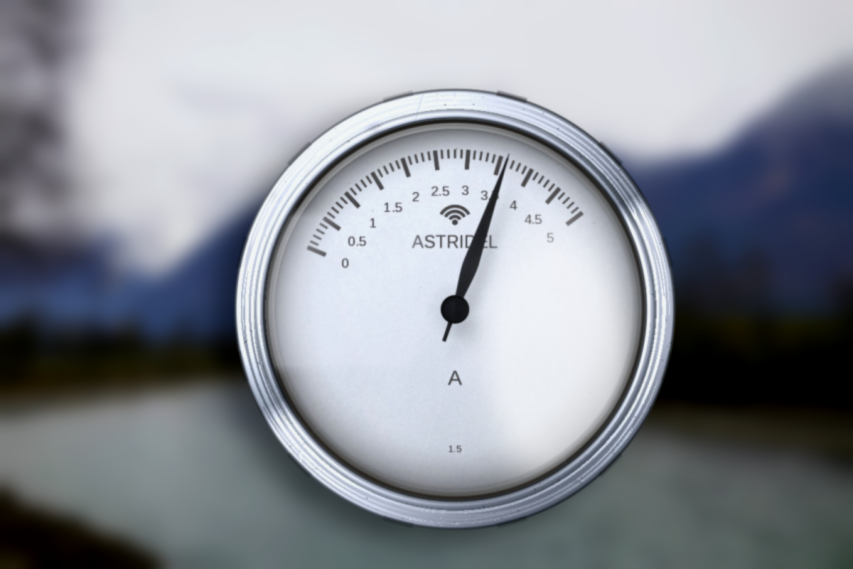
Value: 3.6 A
